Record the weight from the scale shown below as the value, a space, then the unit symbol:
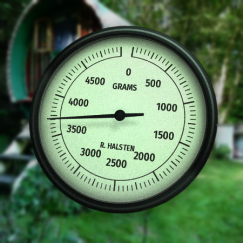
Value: 3700 g
